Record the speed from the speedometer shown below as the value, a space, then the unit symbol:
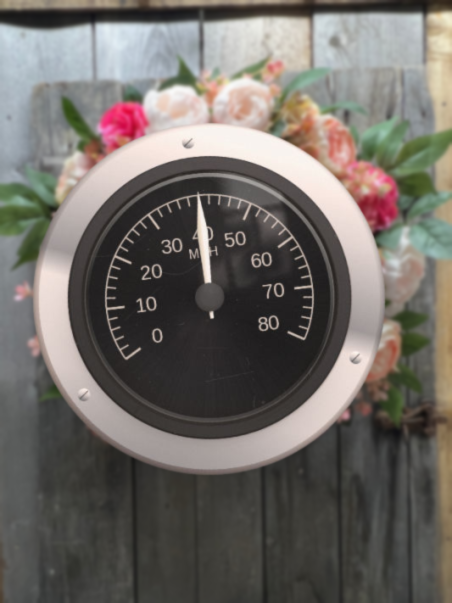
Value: 40 mph
